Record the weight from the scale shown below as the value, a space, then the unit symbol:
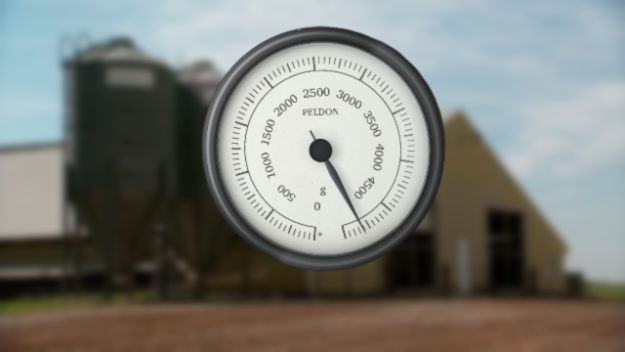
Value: 4800 g
